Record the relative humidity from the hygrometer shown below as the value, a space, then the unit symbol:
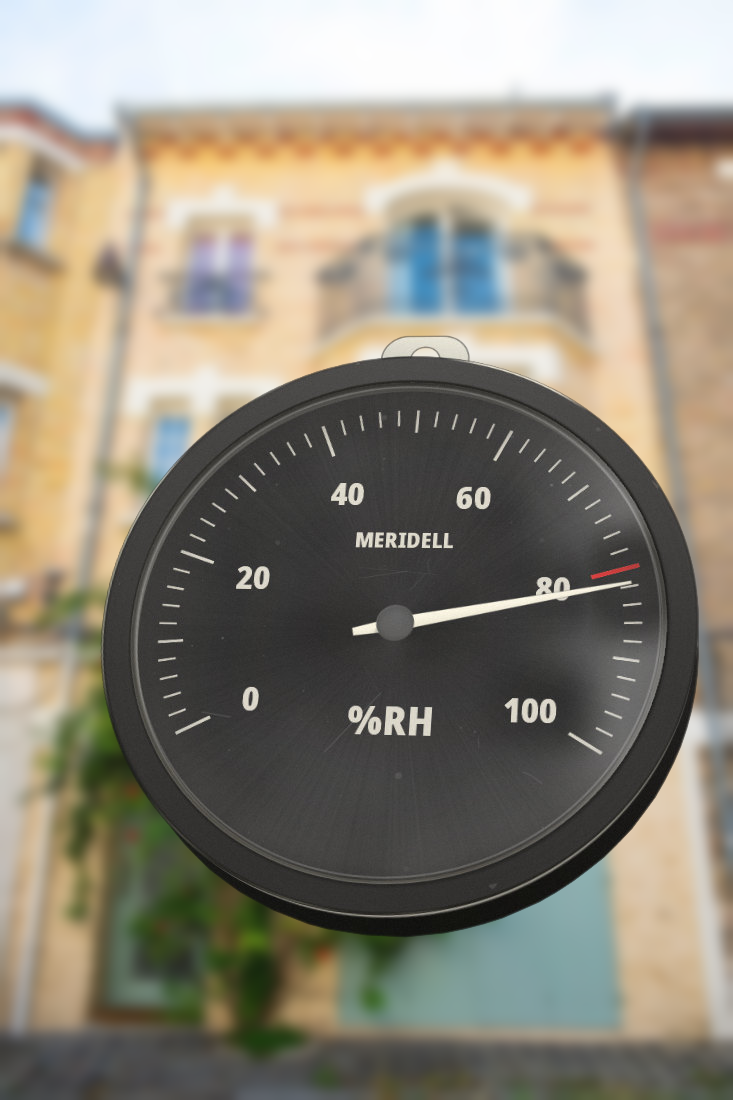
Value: 82 %
